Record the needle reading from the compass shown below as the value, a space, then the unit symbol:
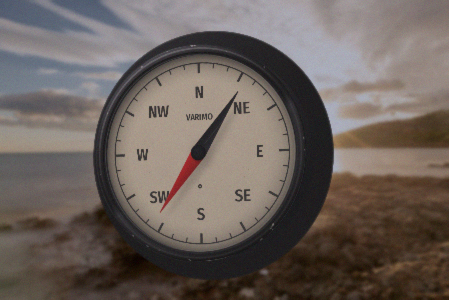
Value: 215 °
